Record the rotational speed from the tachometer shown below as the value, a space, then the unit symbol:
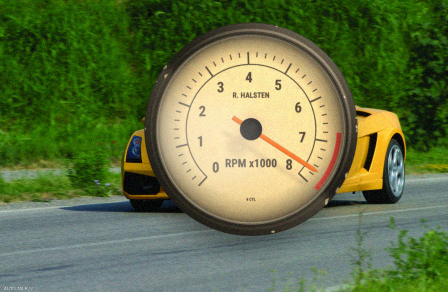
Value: 7700 rpm
